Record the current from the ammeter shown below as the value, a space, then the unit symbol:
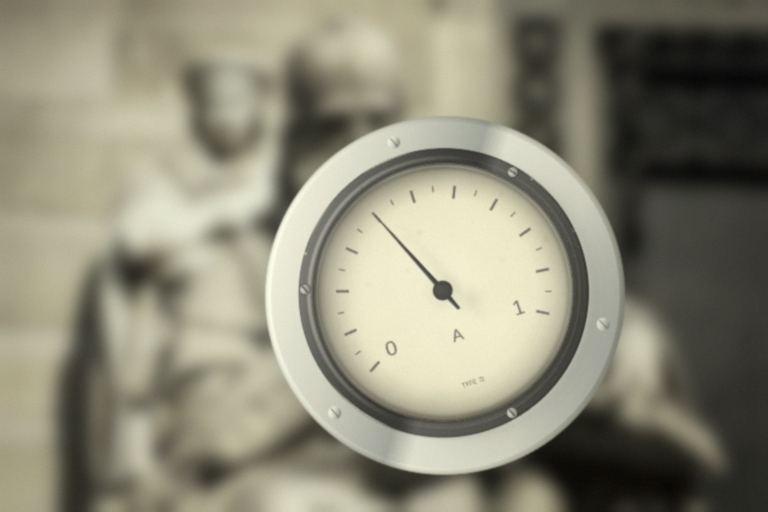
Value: 0.4 A
